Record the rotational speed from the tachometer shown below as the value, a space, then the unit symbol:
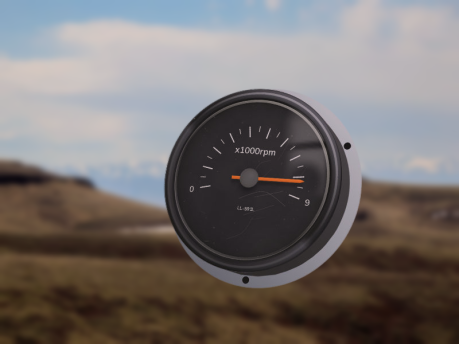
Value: 8250 rpm
